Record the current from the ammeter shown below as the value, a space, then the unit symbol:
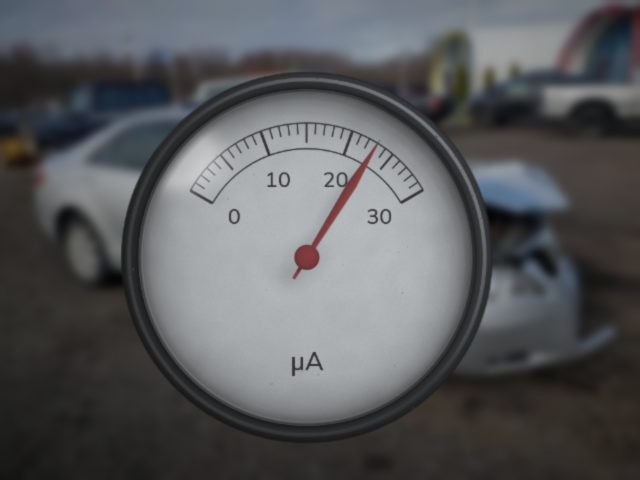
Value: 23 µA
